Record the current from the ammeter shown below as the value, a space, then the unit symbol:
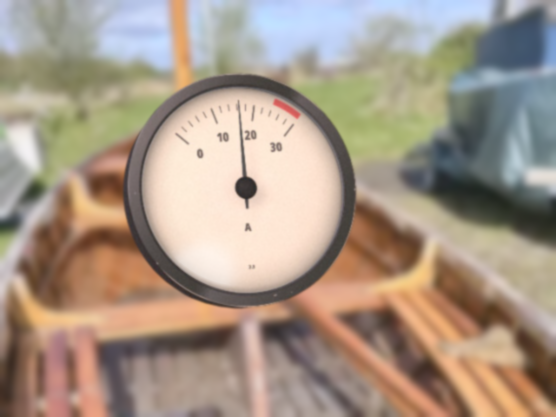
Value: 16 A
